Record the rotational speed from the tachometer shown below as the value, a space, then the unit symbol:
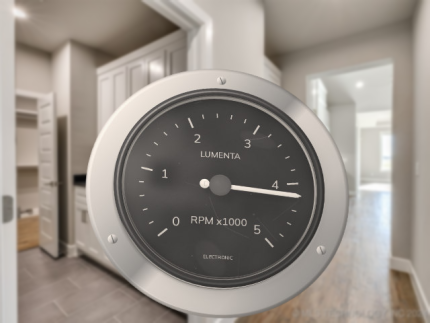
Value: 4200 rpm
